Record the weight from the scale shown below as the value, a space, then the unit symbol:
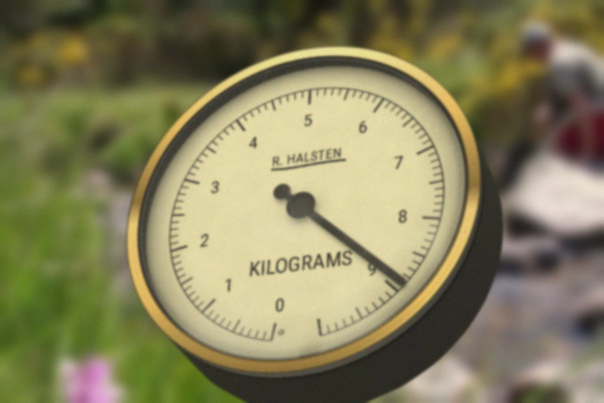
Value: 8.9 kg
